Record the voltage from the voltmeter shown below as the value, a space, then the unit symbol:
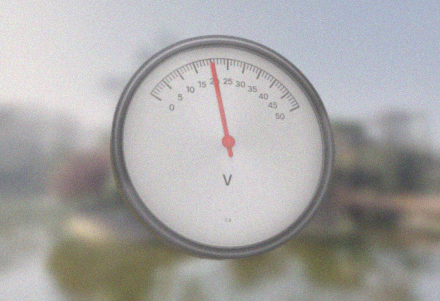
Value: 20 V
